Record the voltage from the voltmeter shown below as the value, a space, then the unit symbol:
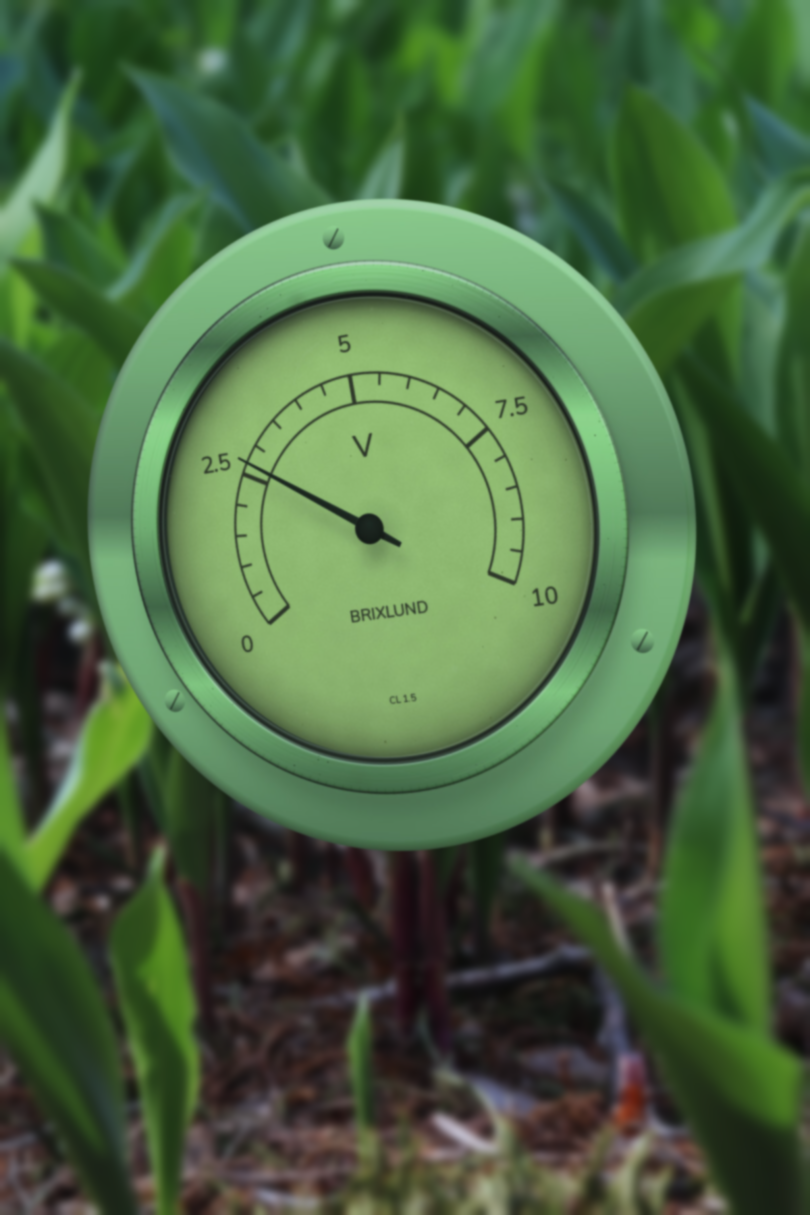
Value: 2.75 V
